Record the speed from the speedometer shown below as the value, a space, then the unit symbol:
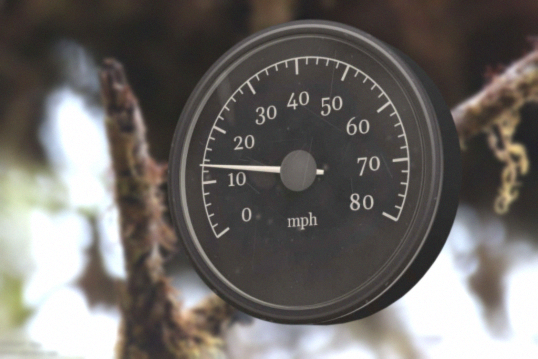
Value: 13 mph
